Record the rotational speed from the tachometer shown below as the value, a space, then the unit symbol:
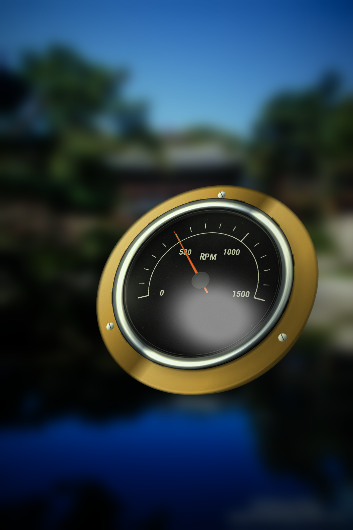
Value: 500 rpm
